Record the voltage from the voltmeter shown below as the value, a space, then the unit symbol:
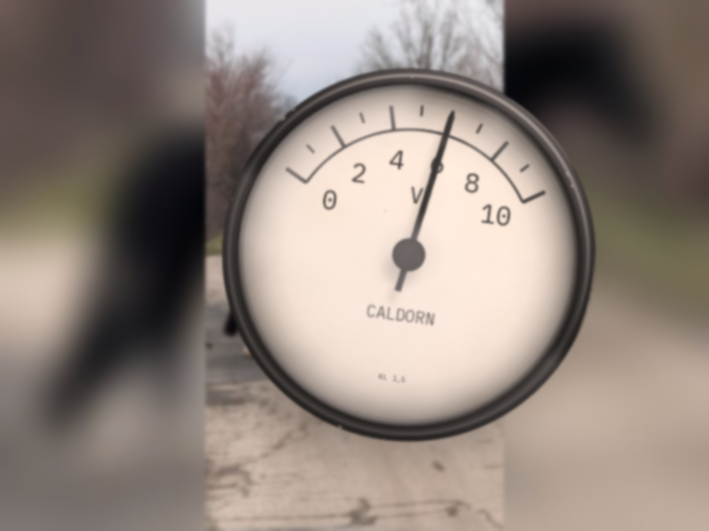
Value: 6 V
